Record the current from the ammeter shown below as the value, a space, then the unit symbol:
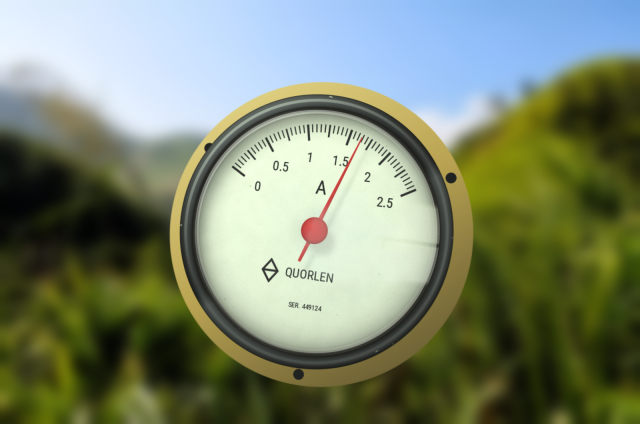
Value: 1.65 A
